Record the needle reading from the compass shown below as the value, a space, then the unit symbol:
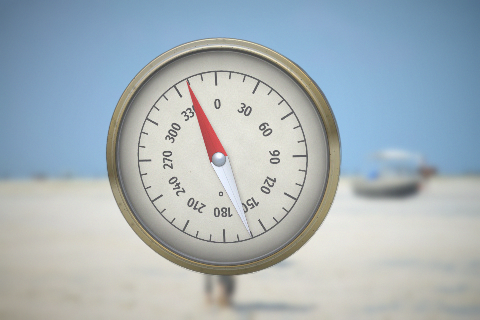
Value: 340 °
